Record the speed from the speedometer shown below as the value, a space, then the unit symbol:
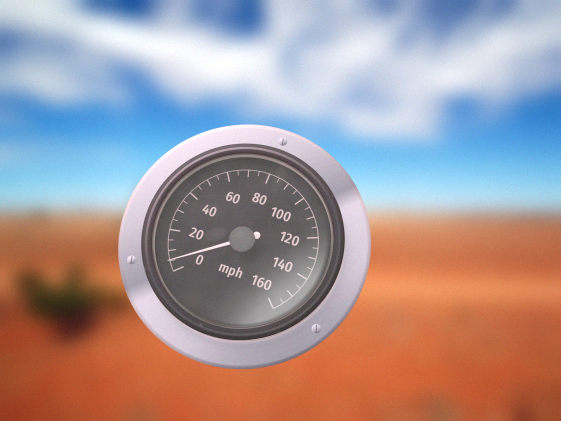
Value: 5 mph
